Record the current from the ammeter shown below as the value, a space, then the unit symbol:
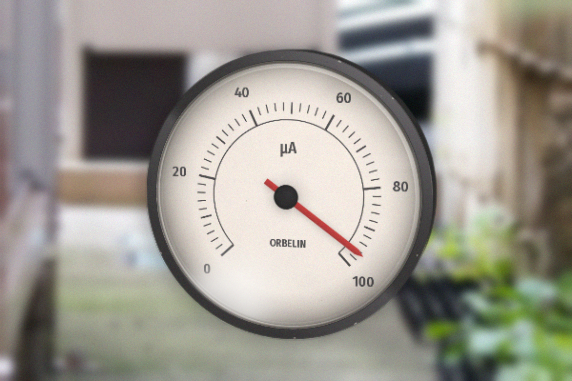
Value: 96 µA
